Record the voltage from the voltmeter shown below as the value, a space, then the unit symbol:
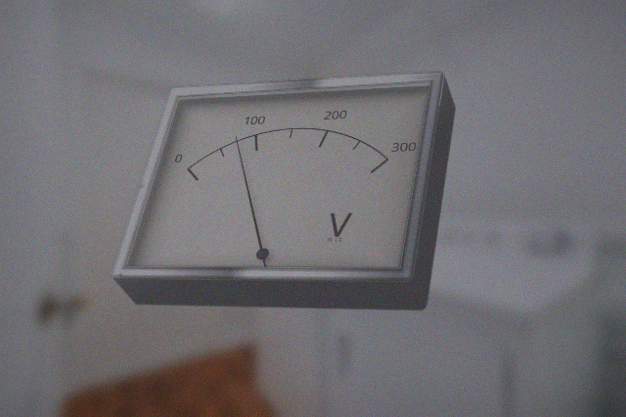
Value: 75 V
